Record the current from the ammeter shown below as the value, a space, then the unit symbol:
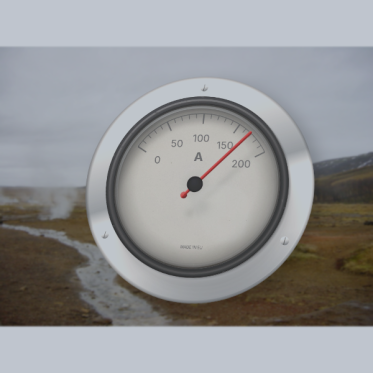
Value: 170 A
